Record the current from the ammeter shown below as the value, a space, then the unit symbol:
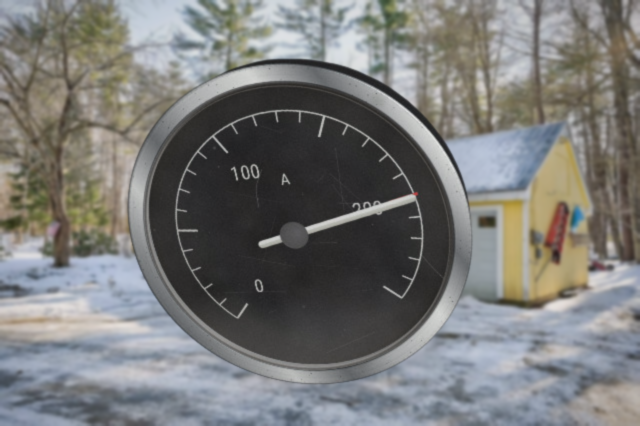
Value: 200 A
